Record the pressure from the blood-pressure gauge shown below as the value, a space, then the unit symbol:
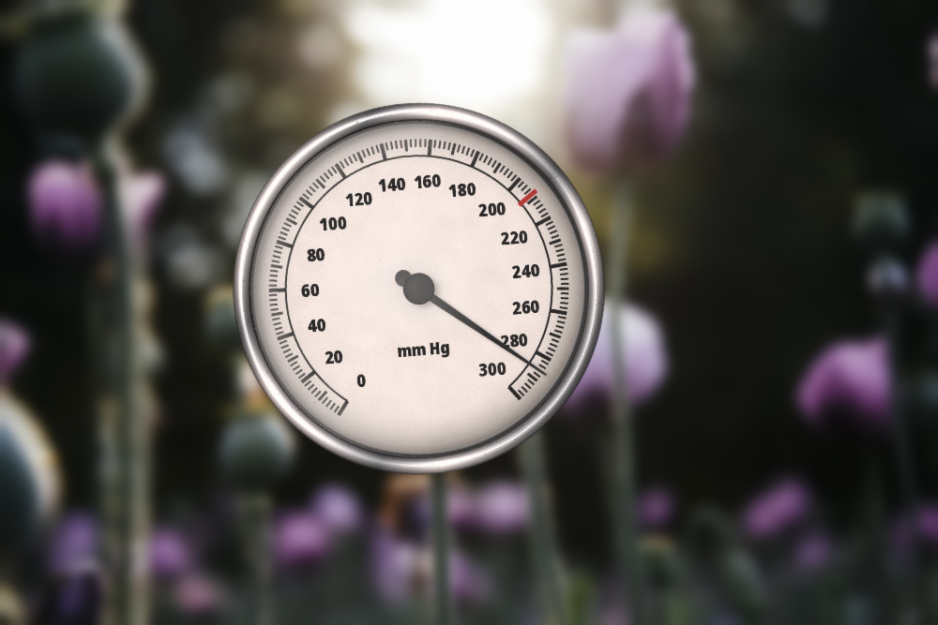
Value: 286 mmHg
